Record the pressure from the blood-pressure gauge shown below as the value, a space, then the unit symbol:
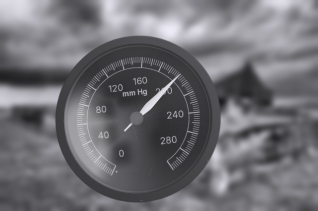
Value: 200 mmHg
